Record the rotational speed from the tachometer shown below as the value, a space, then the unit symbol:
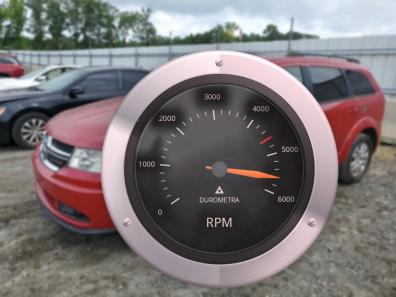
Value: 5600 rpm
